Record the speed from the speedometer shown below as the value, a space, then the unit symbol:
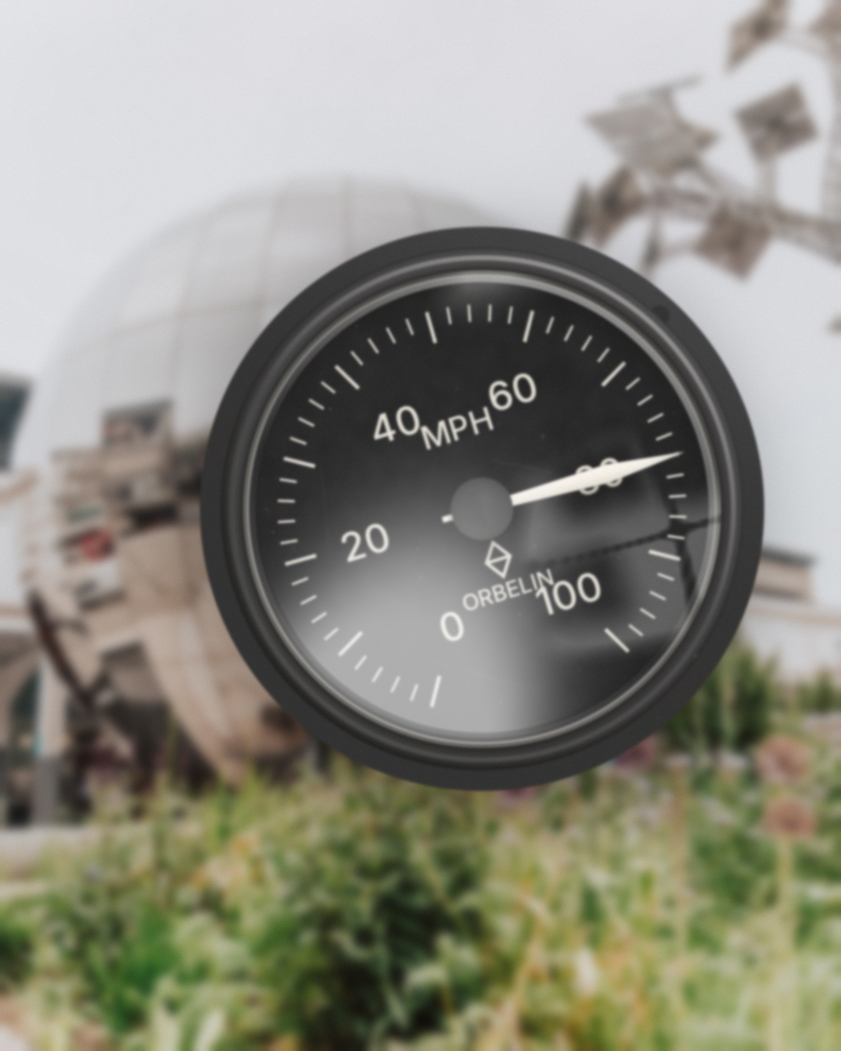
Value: 80 mph
